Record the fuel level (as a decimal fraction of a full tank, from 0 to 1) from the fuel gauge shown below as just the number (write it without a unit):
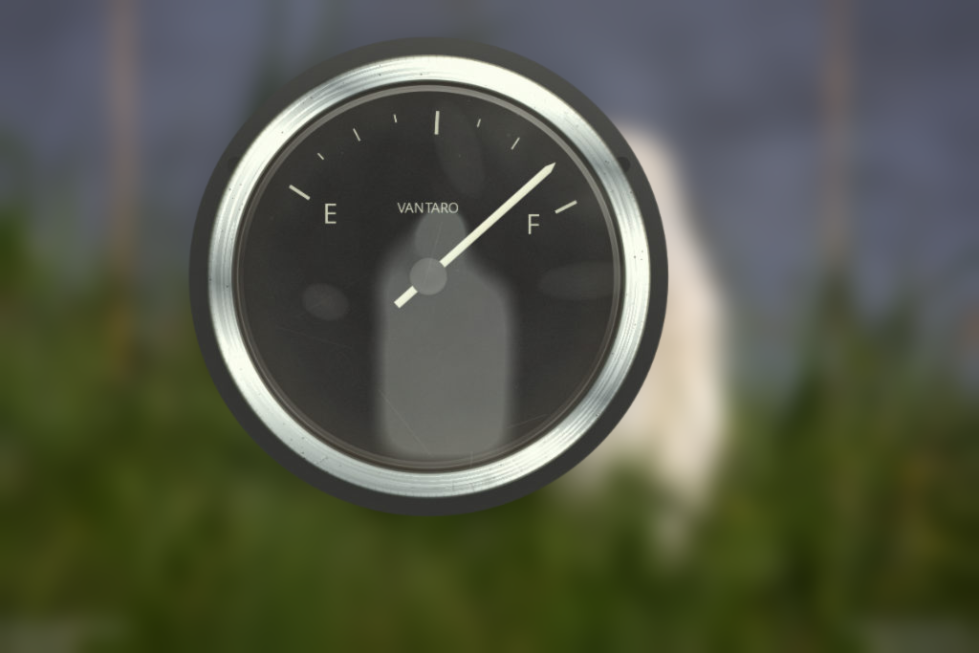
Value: 0.875
